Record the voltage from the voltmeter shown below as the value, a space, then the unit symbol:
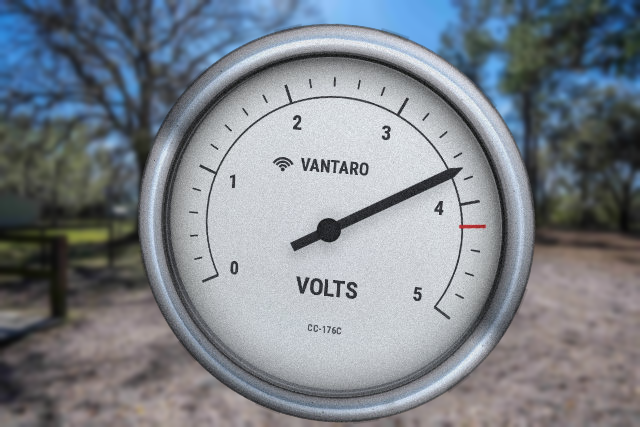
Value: 3.7 V
